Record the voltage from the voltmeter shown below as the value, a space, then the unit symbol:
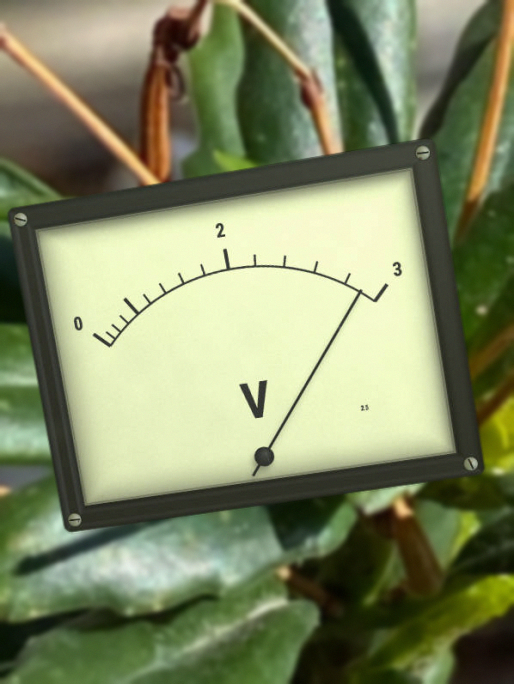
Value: 2.9 V
